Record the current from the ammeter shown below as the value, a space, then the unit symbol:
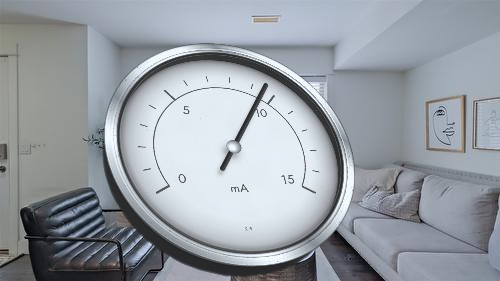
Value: 9.5 mA
